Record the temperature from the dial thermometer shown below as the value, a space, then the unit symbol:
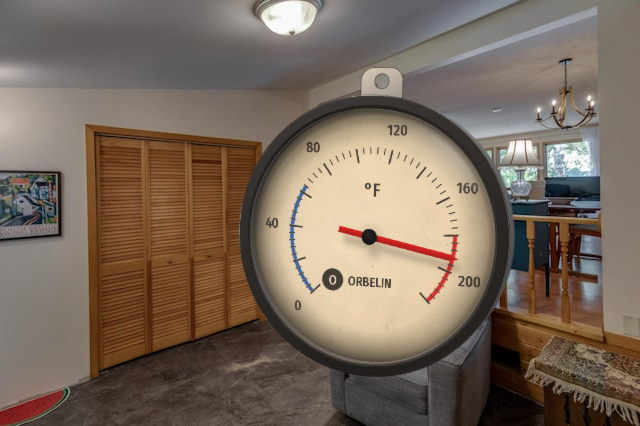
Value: 192 °F
